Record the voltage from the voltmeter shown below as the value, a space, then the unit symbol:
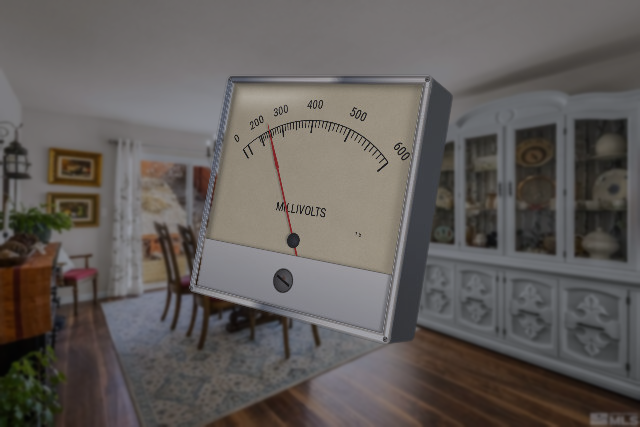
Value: 250 mV
